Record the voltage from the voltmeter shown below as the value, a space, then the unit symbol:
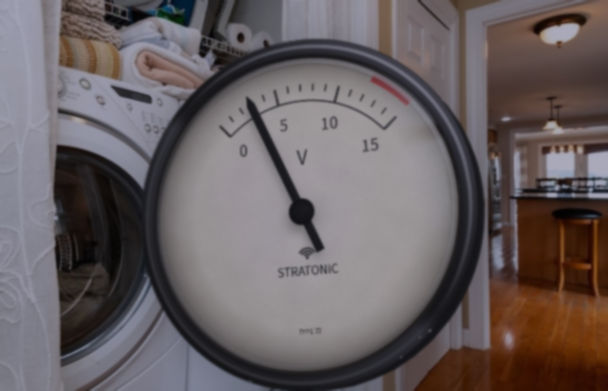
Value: 3 V
